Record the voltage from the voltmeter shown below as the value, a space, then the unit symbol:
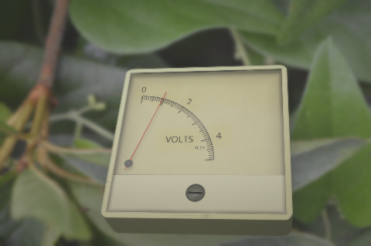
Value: 1 V
